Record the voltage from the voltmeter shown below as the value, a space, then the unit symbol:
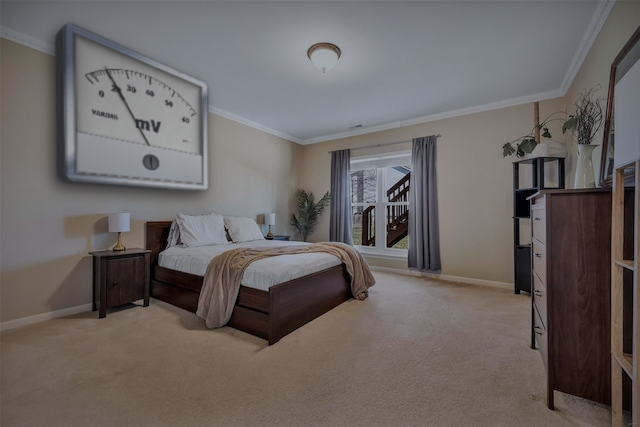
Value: 20 mV
